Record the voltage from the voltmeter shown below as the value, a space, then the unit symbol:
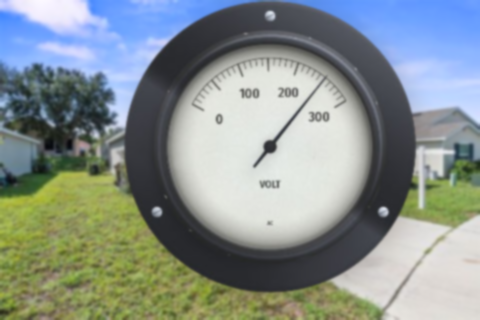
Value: 250 V
